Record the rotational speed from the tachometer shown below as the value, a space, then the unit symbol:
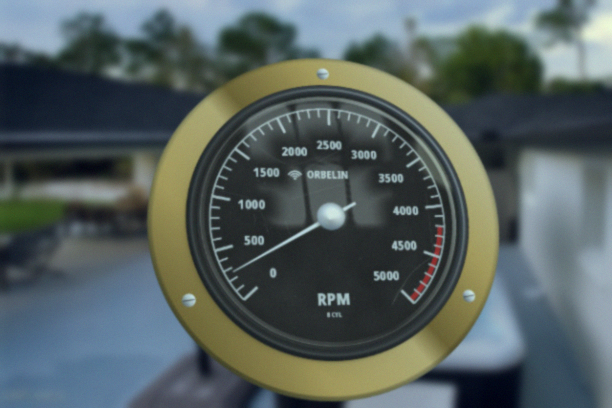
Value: 250 rpm
